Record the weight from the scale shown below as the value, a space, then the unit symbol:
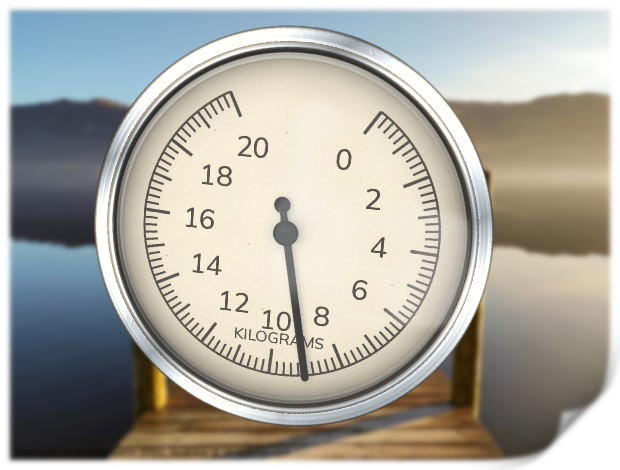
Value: 9 kg
